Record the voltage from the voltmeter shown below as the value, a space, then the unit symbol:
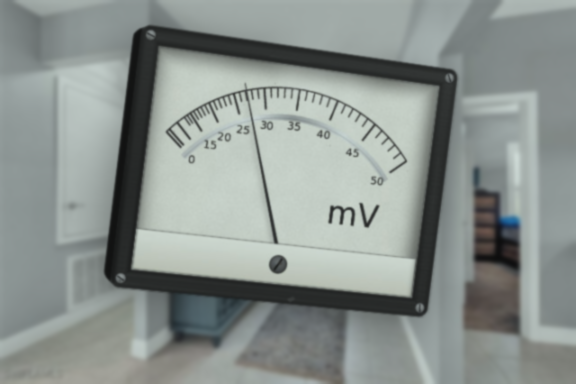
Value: 27 mV
